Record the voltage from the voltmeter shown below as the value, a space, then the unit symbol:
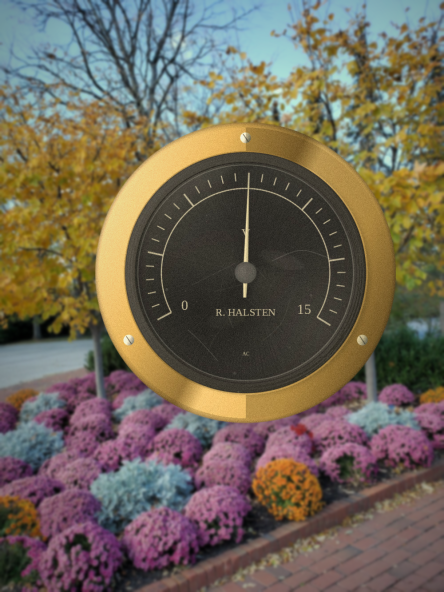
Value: 7.5 V
